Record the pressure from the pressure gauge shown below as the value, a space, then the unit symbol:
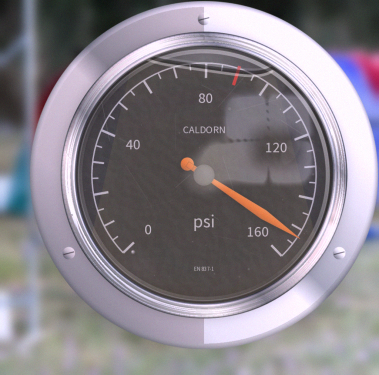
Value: 152.5 psi
